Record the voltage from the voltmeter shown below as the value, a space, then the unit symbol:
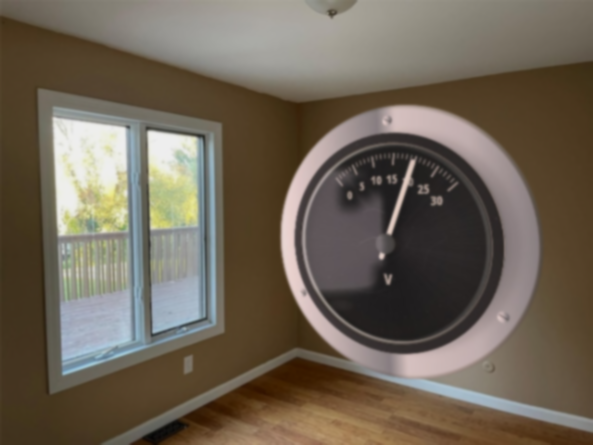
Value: 20 V
